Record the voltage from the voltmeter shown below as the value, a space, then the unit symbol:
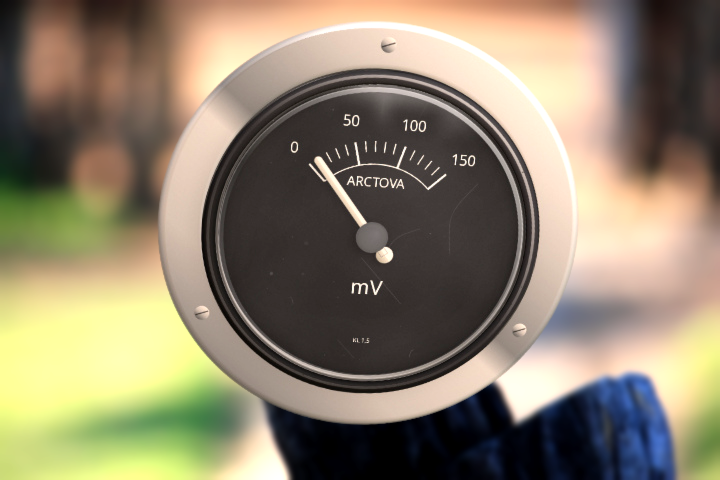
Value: 10 mV
